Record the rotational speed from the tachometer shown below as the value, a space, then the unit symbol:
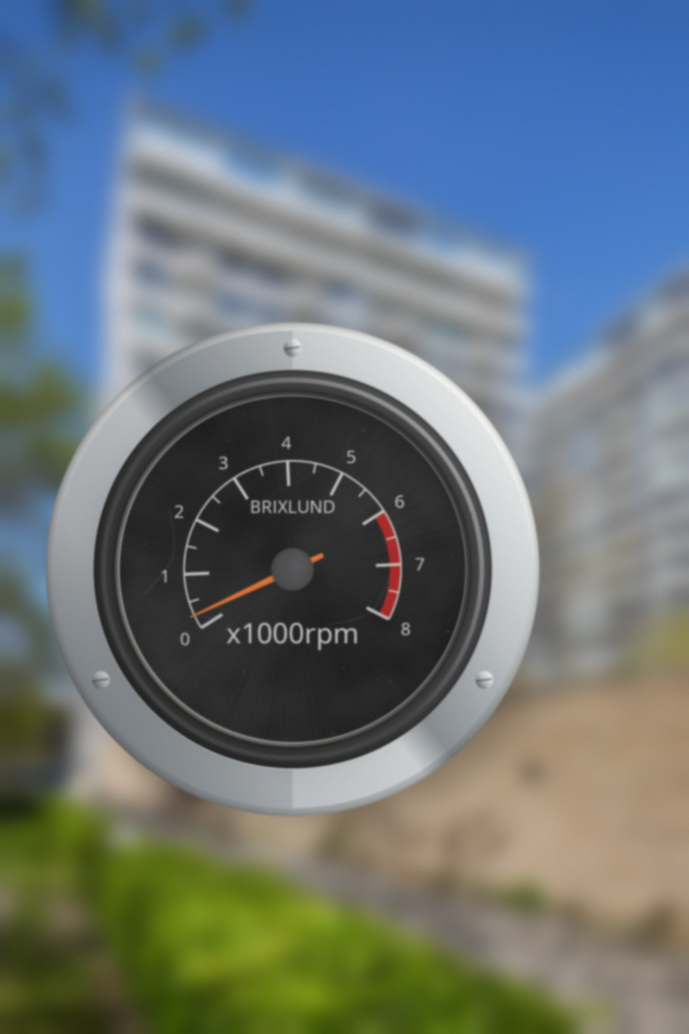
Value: 250 rpm
